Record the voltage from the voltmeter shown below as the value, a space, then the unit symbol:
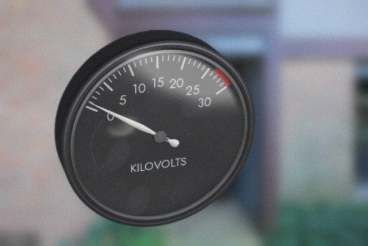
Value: 1 kV
